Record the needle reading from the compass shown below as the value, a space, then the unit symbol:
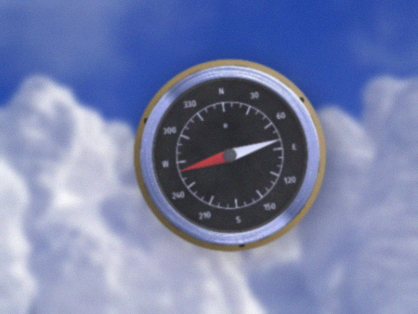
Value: 260 °
